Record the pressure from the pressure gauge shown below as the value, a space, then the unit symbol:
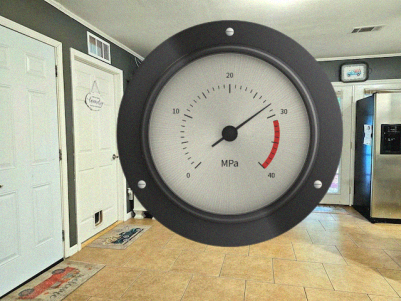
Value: 28 MPa
